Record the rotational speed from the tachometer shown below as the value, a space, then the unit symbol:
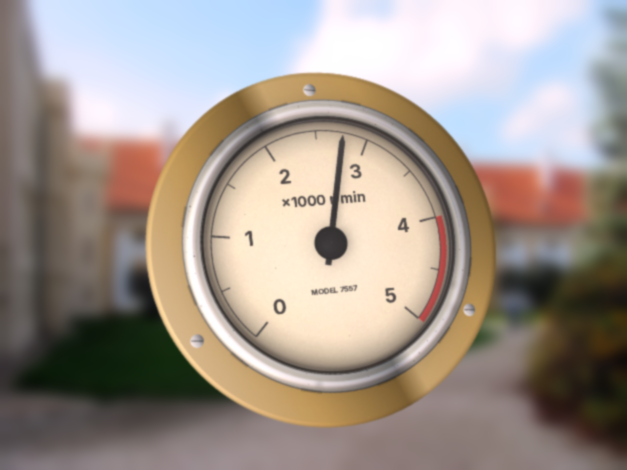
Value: 2750 rpm
